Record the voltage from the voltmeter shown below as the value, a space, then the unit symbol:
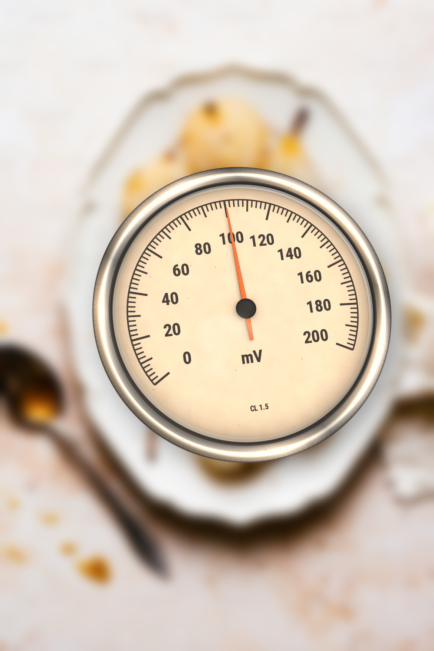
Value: 100 mV
